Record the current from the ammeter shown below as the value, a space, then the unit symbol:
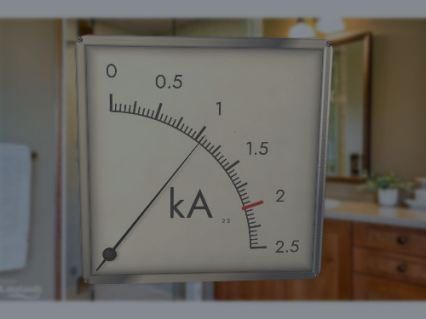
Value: 1.05 kA
